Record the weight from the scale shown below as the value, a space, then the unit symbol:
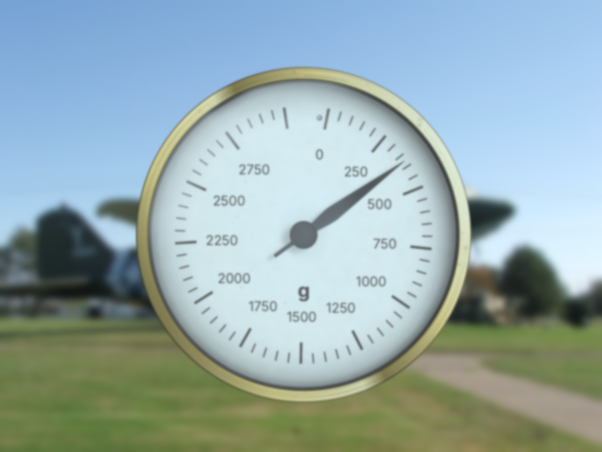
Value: 375 g
